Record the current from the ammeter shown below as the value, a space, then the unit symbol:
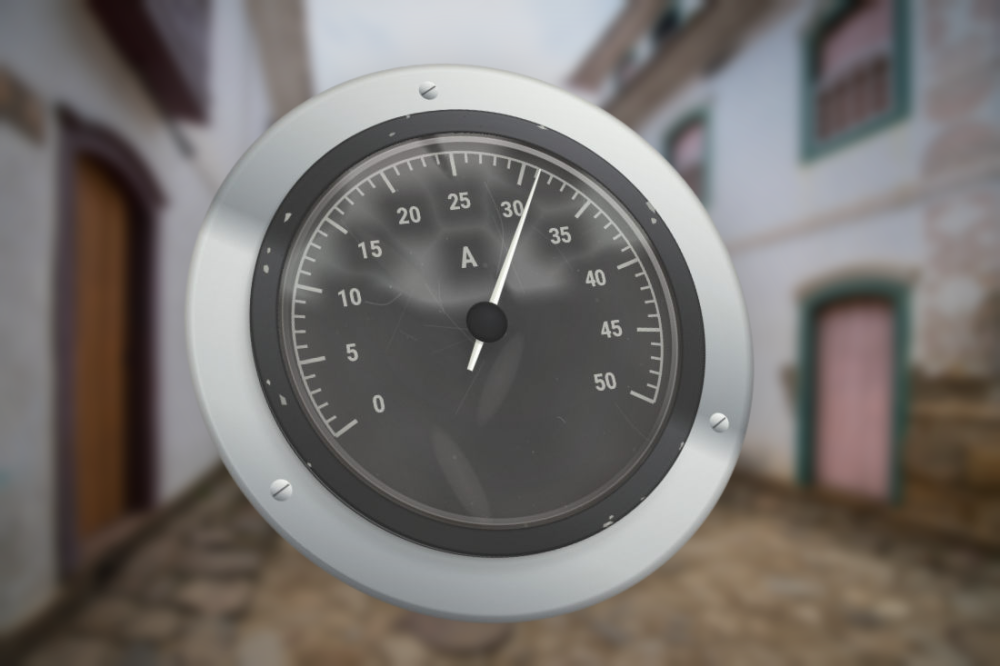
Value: 31 A
